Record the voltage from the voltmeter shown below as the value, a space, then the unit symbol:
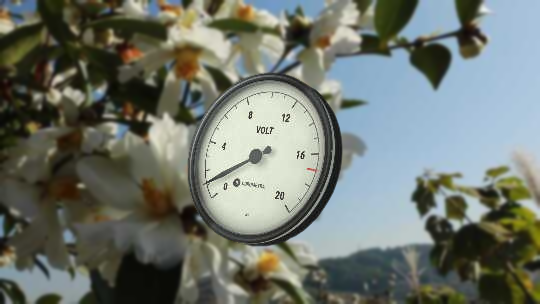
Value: 1 V
